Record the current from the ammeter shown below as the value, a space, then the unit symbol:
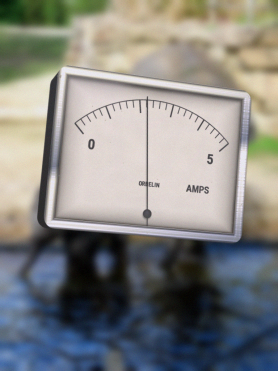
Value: 2.2 A
